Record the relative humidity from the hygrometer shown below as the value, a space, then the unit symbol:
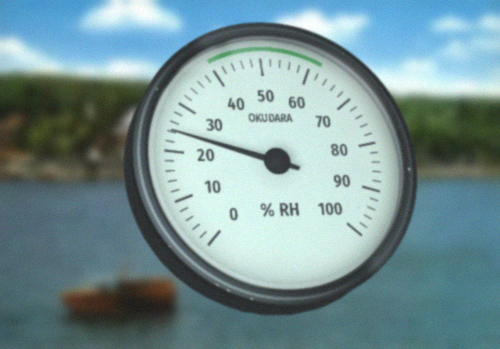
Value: 24 %
